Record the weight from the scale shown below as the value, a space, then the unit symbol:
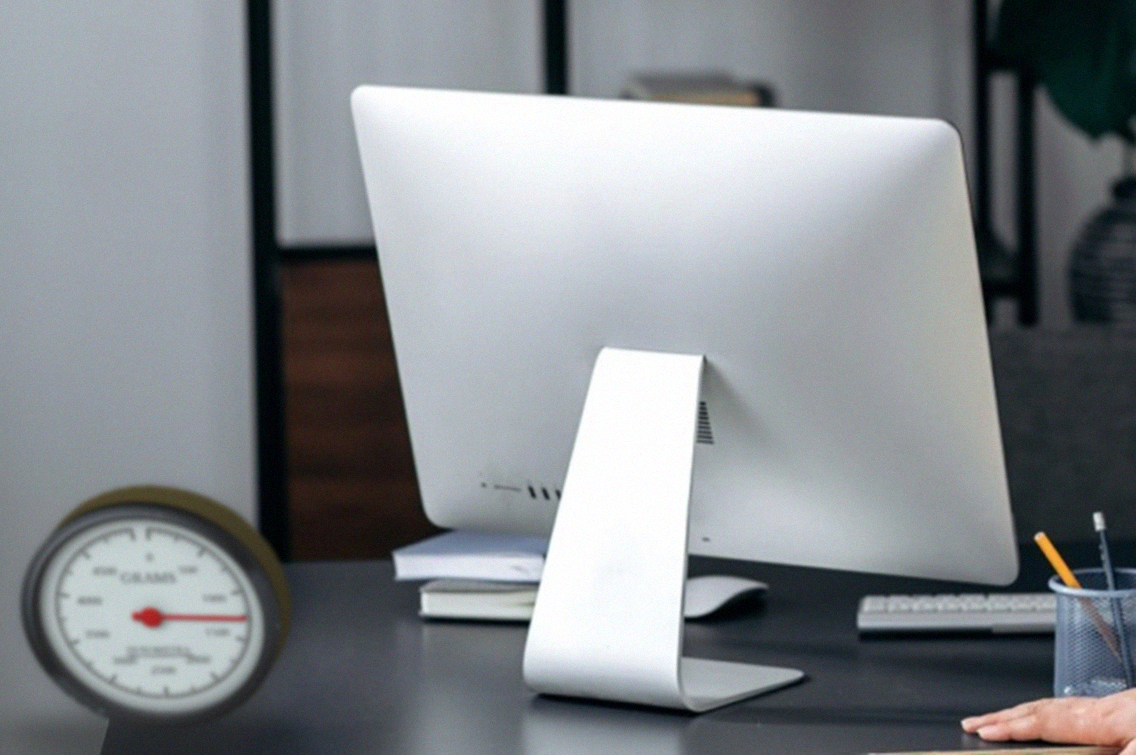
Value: 1250 g
